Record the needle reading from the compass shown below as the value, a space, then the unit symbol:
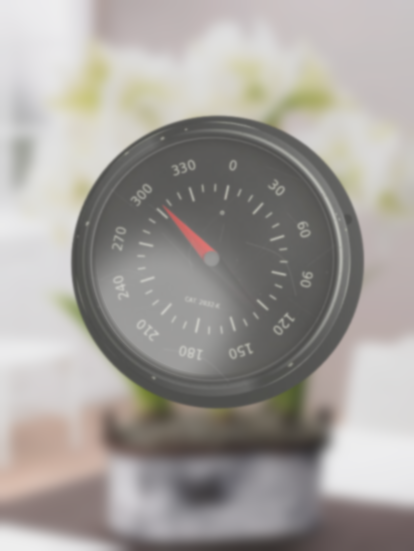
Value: 305 °
